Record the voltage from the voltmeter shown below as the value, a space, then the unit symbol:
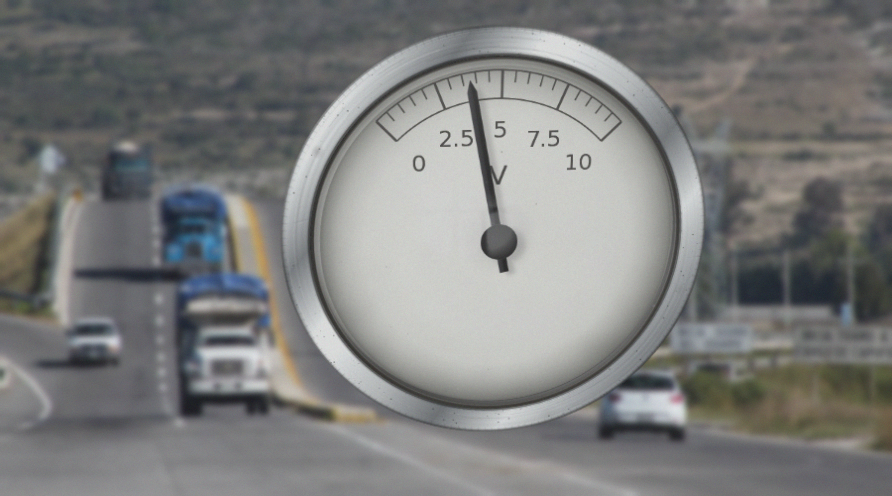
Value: 3.75 V
